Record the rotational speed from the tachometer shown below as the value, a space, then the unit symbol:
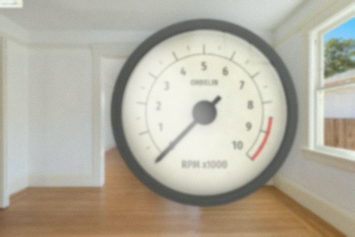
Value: 0 rpm
